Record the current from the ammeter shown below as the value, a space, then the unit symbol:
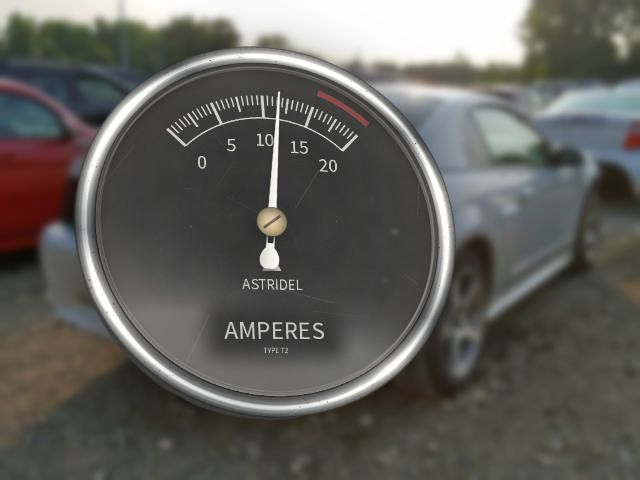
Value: 11.5 A
